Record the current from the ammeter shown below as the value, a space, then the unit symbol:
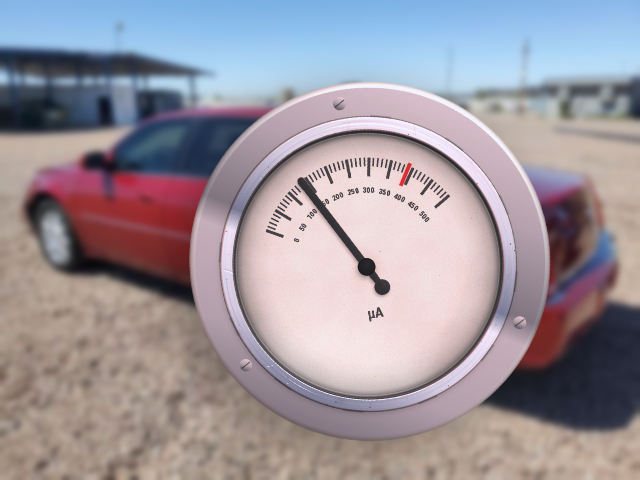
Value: 140 µA
